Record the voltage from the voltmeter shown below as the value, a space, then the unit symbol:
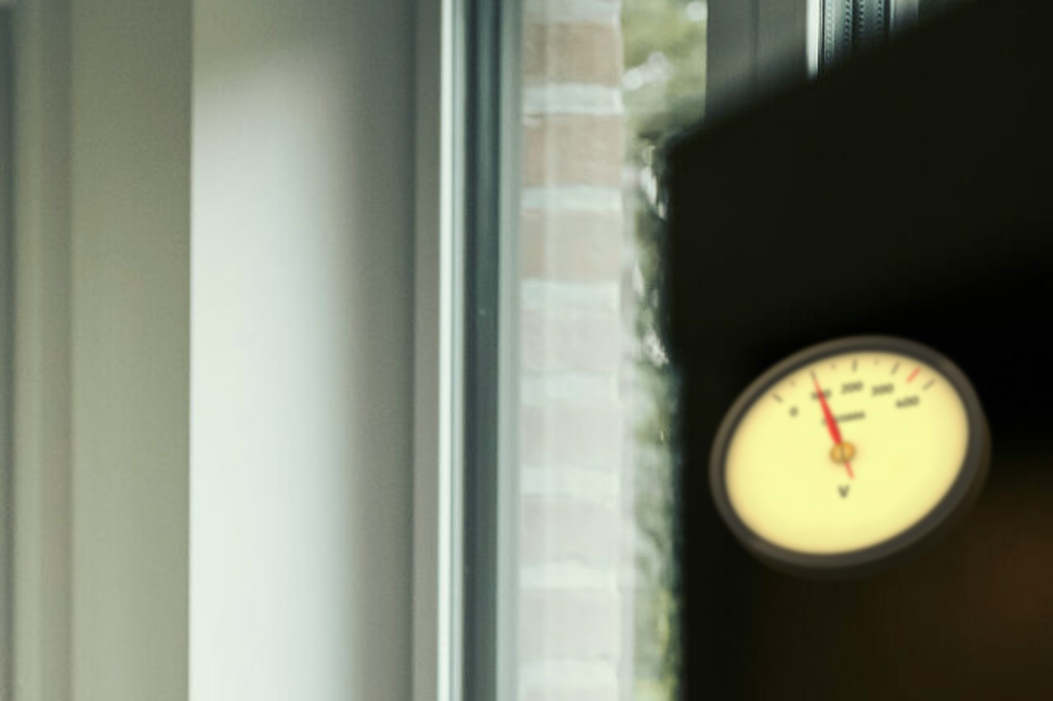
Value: 100 V
